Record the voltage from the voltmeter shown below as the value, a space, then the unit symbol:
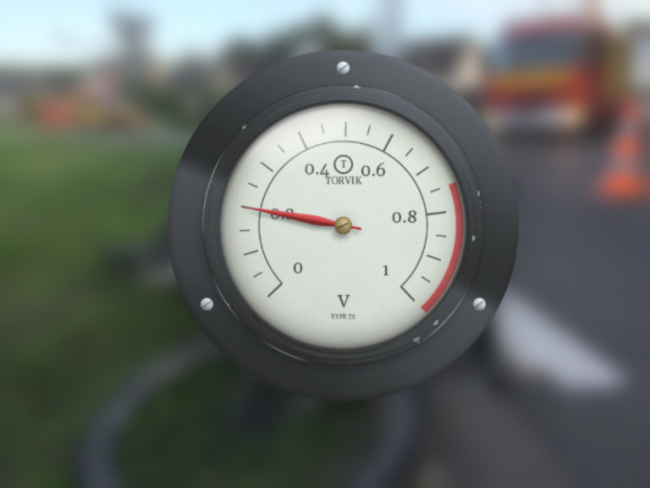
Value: 0.2 V
